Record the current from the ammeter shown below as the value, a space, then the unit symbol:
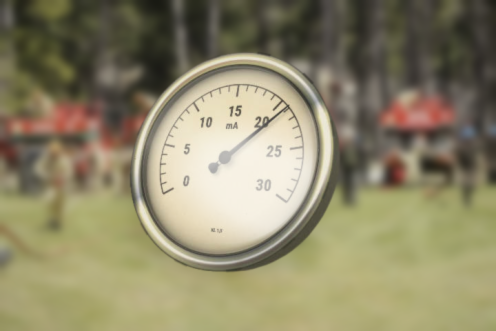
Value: 21 mA
